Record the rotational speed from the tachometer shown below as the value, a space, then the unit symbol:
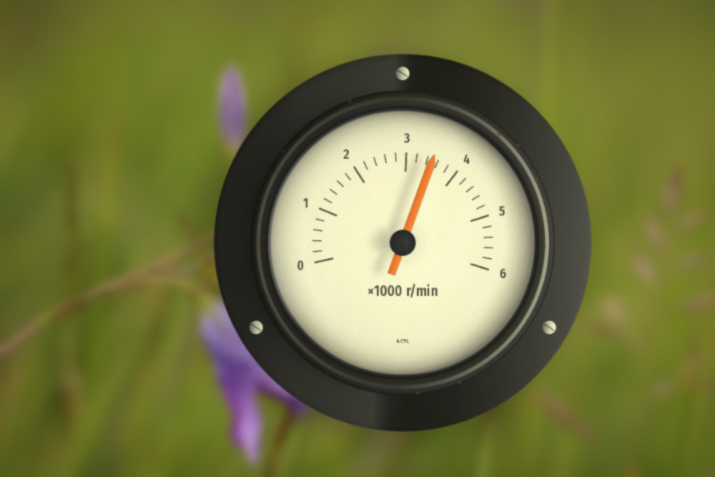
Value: 3500 rpm
